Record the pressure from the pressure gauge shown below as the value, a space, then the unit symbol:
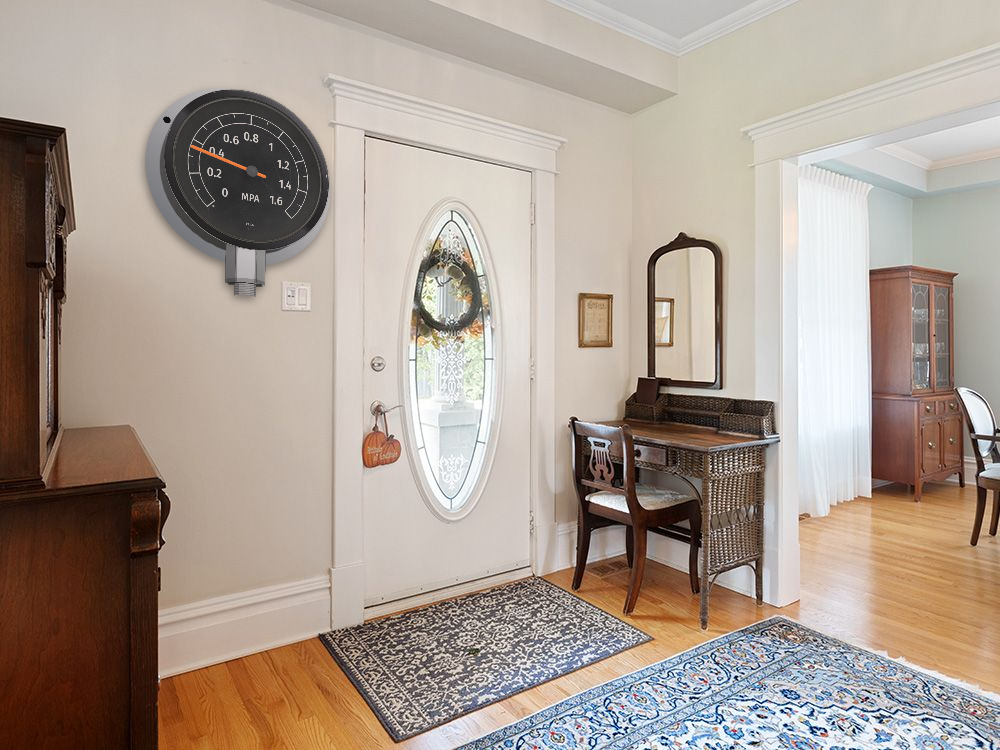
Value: 0.35 MPa
